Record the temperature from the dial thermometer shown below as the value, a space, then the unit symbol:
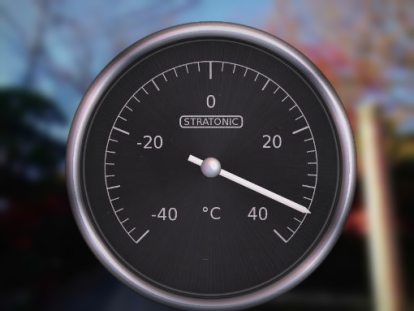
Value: 34 °C
